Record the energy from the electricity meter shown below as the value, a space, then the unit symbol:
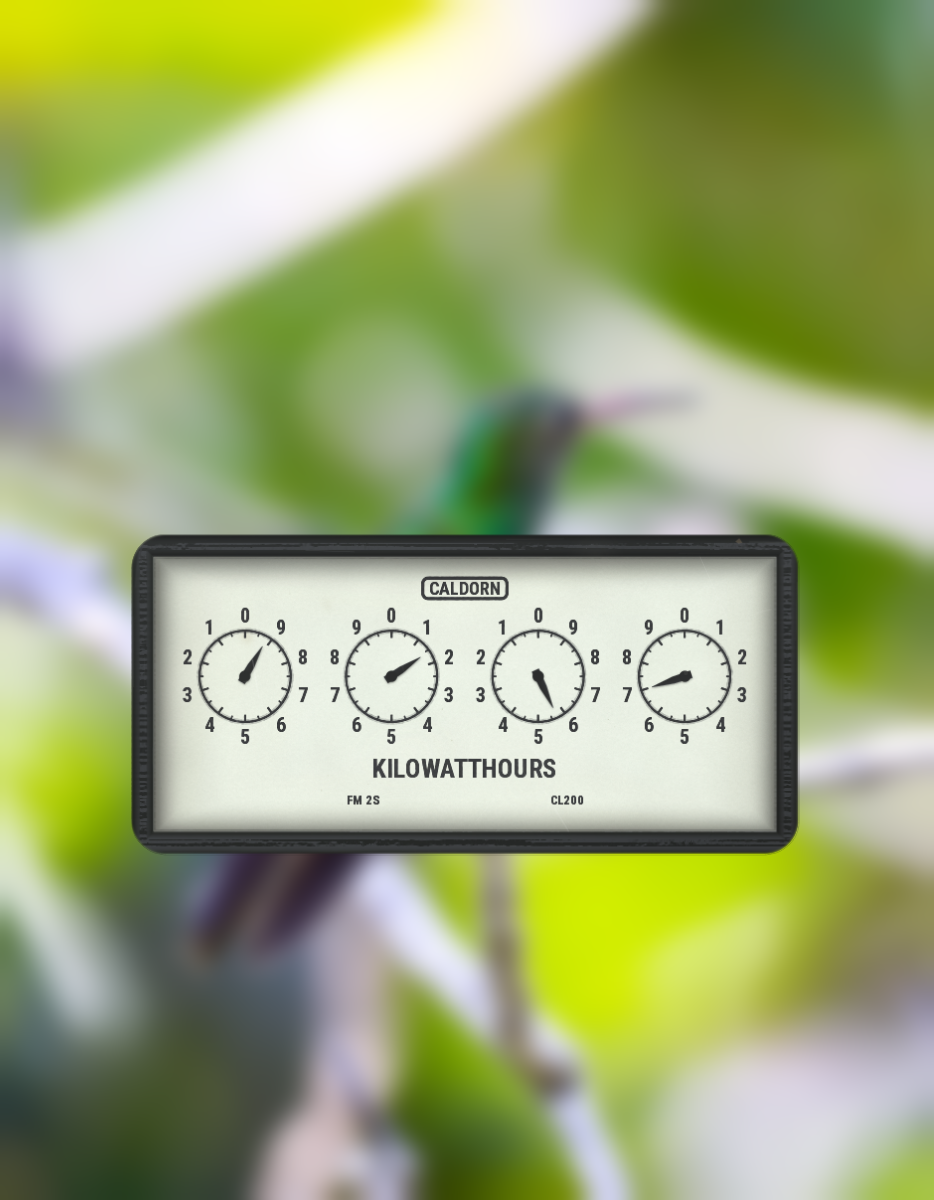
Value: 9157 kWh
